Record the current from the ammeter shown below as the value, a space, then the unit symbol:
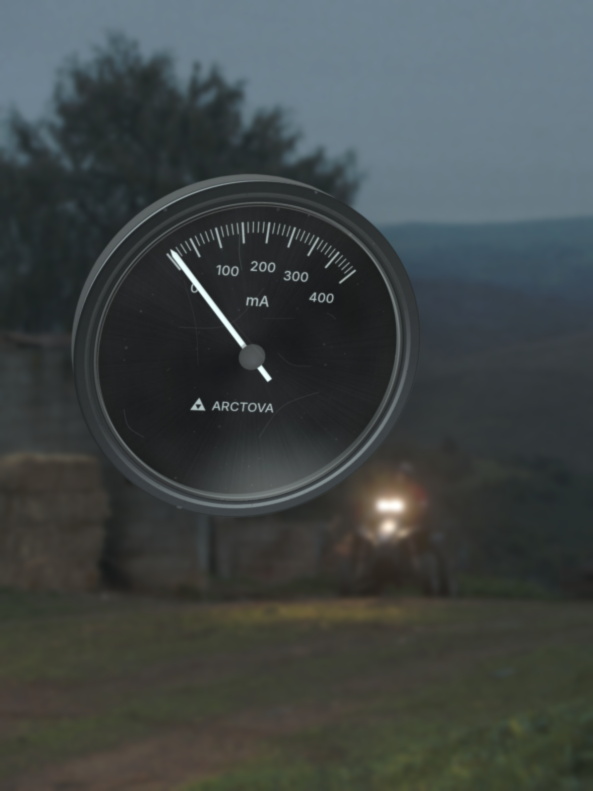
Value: 10 mA
